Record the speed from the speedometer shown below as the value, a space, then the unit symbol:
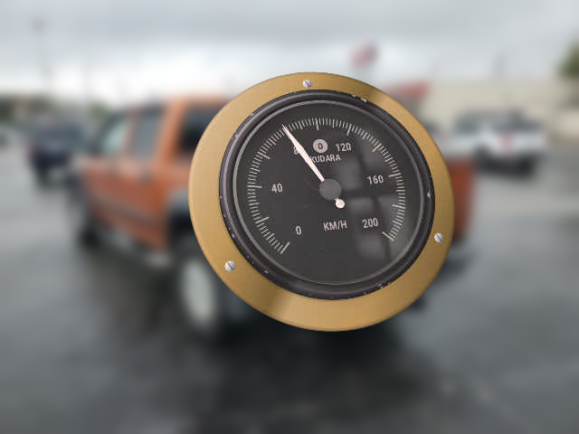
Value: 80 km/h
